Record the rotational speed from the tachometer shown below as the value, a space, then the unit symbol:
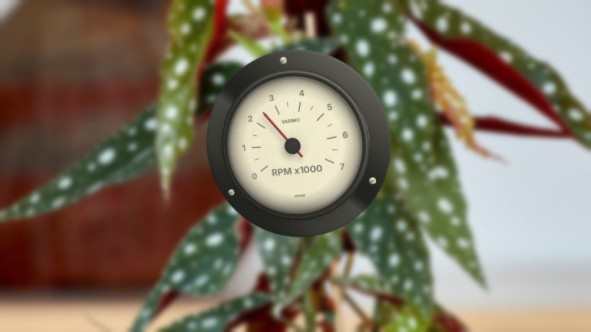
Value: 2500 rpm
